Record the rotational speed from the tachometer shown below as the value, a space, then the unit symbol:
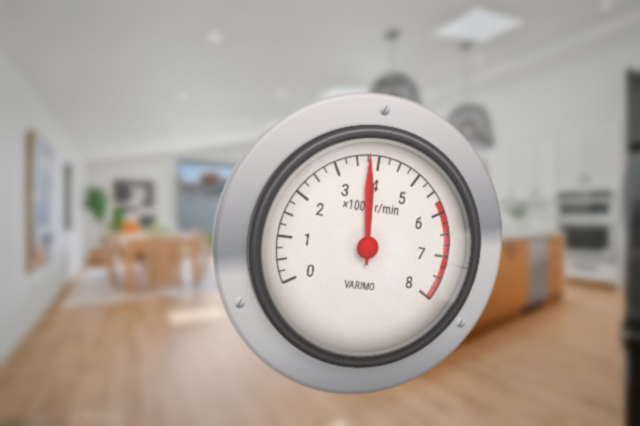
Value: 3750 rpm
